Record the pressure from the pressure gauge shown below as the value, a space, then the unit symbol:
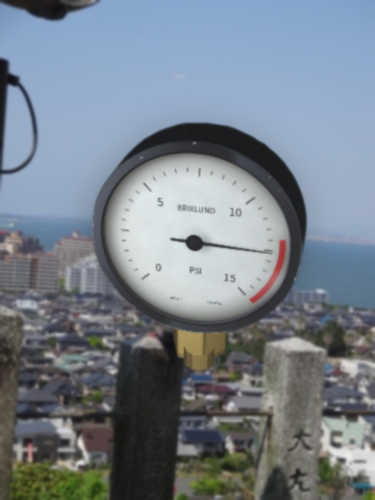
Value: 12.5 psi
